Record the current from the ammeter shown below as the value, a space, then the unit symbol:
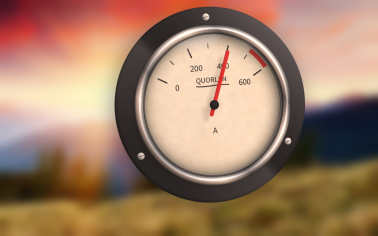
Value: 400 A
